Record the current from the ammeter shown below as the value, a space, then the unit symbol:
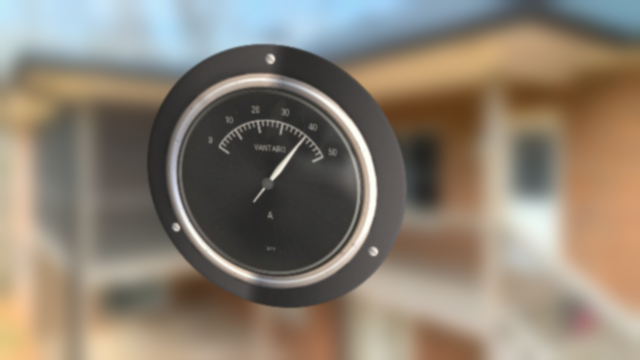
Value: 40 A
